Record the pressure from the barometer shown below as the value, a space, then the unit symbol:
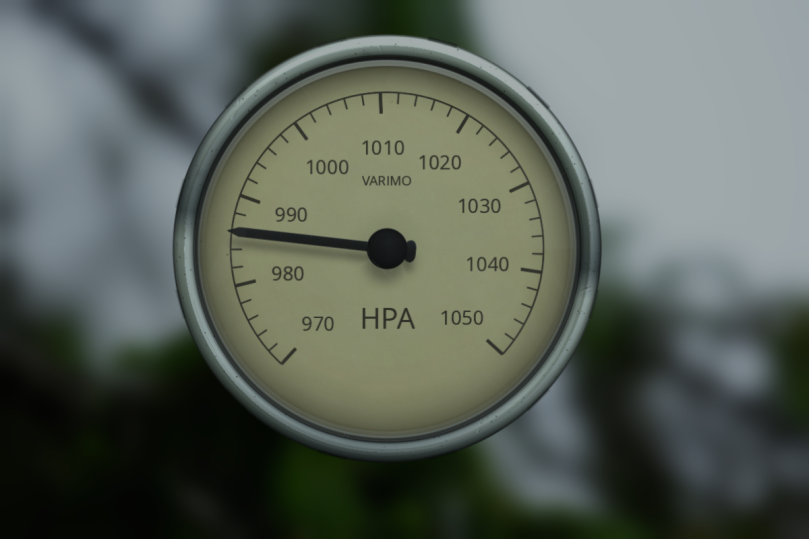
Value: 986 hPa
